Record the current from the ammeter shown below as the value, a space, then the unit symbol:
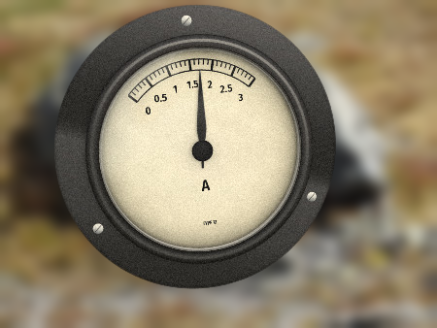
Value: 1.7 A
